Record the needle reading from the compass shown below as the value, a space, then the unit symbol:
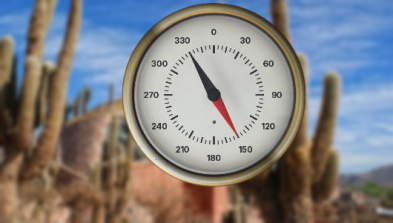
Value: 150 °
